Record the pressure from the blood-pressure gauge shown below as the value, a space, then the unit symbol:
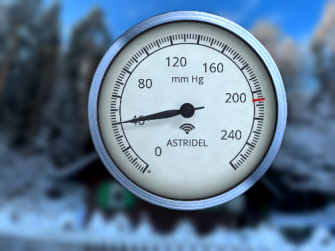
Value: 40 mmHg
